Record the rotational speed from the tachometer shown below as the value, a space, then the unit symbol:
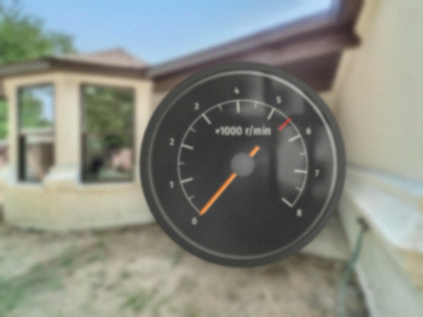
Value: 0 rpm
